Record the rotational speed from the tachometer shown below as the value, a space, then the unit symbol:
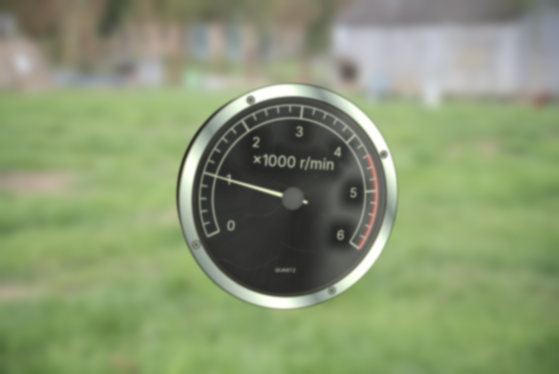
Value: 1000 rpm
